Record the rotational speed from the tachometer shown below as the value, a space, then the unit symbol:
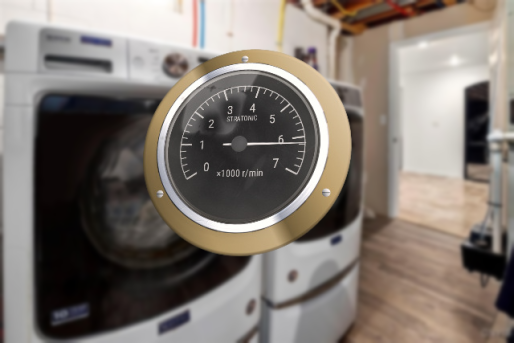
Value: 6200 rpm
